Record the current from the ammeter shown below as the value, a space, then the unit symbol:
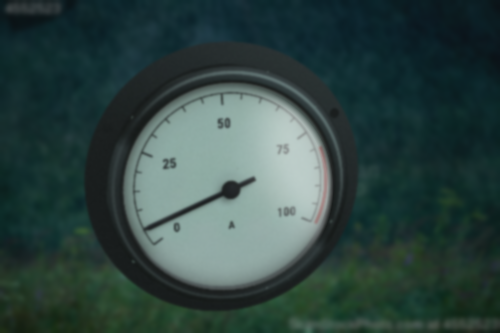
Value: 5 A
